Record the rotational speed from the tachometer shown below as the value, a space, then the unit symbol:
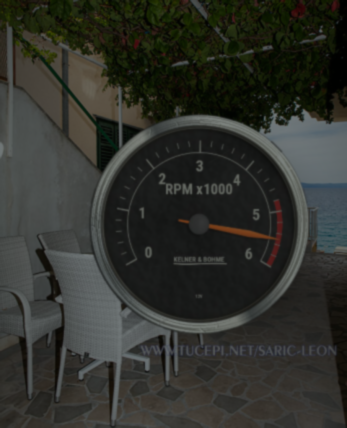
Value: 5500 rpm
